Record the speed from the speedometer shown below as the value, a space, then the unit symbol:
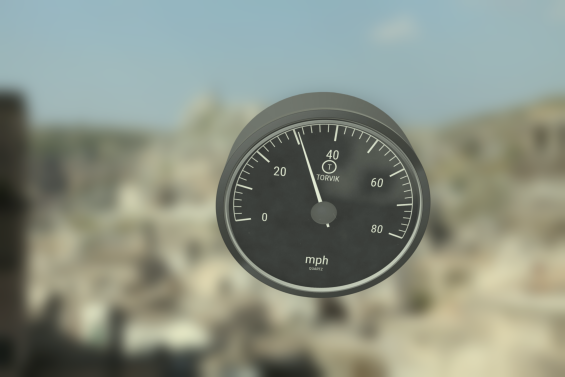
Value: 31 mph
